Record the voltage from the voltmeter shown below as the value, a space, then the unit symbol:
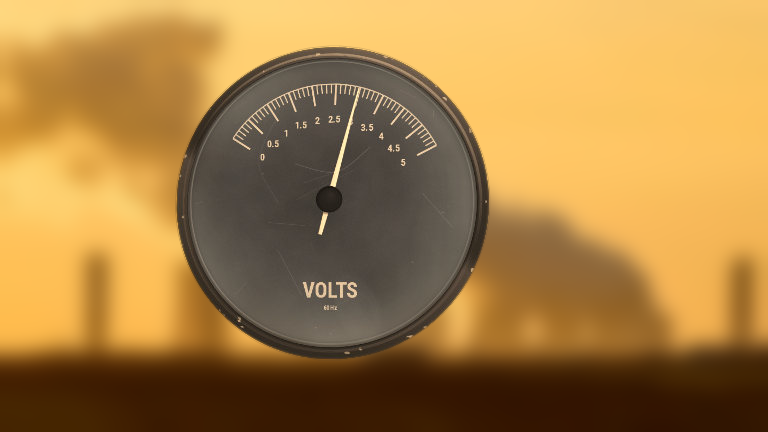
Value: 3 V
